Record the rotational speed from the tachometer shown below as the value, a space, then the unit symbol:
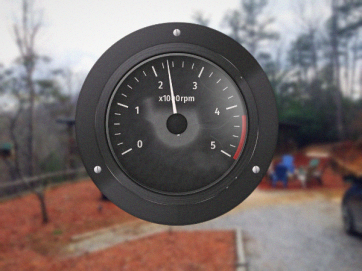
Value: 2300 rpm
